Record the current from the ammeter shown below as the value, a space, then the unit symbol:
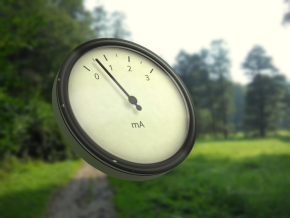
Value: 0.5 mA
